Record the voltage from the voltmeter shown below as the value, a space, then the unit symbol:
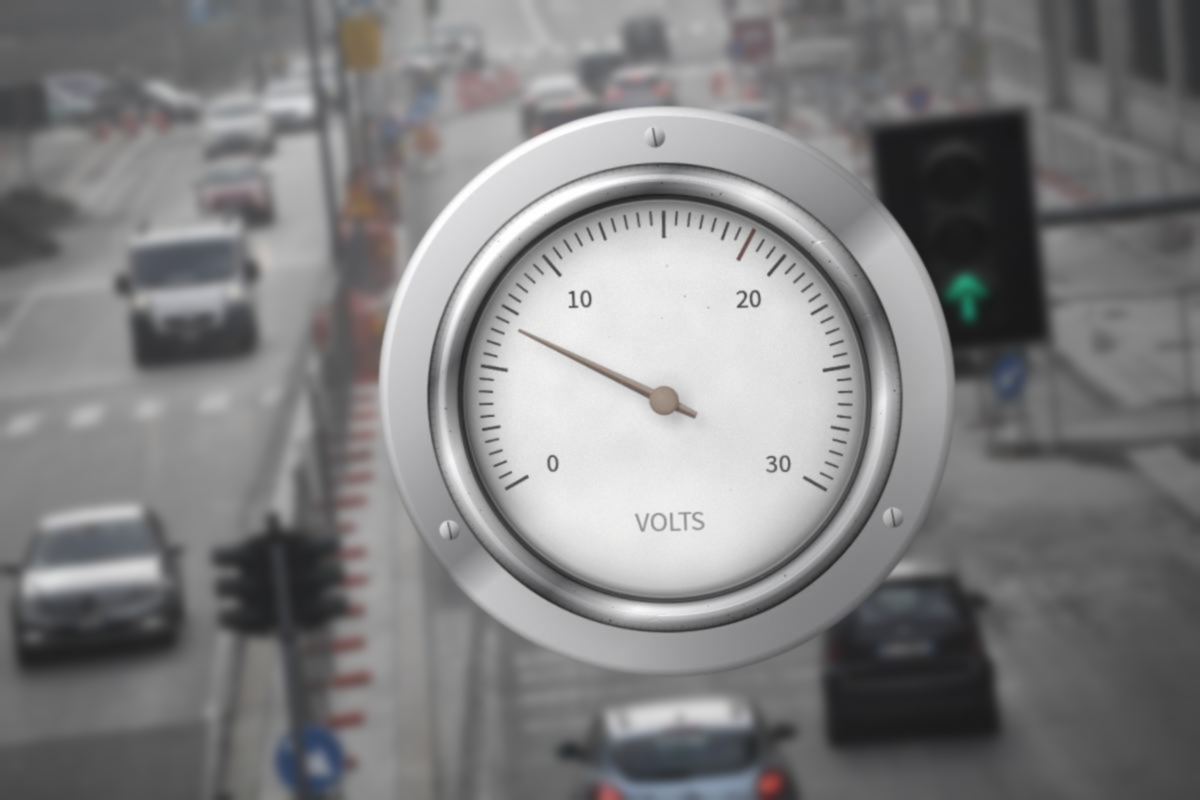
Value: 7 V
